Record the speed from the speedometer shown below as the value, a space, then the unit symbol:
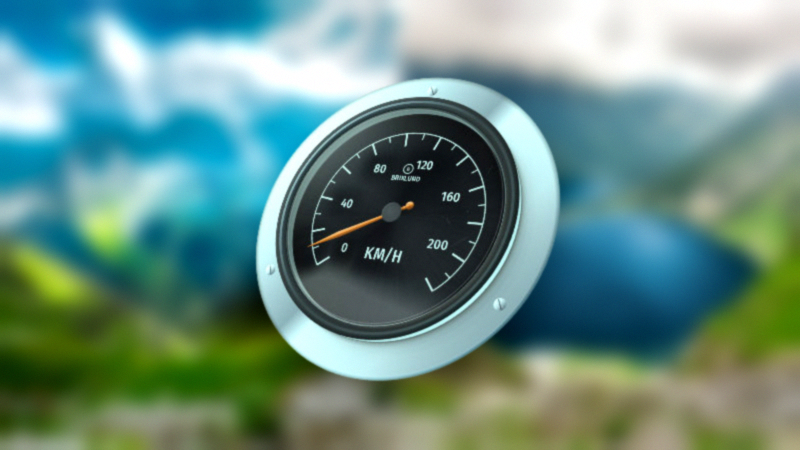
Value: 10 km/h
